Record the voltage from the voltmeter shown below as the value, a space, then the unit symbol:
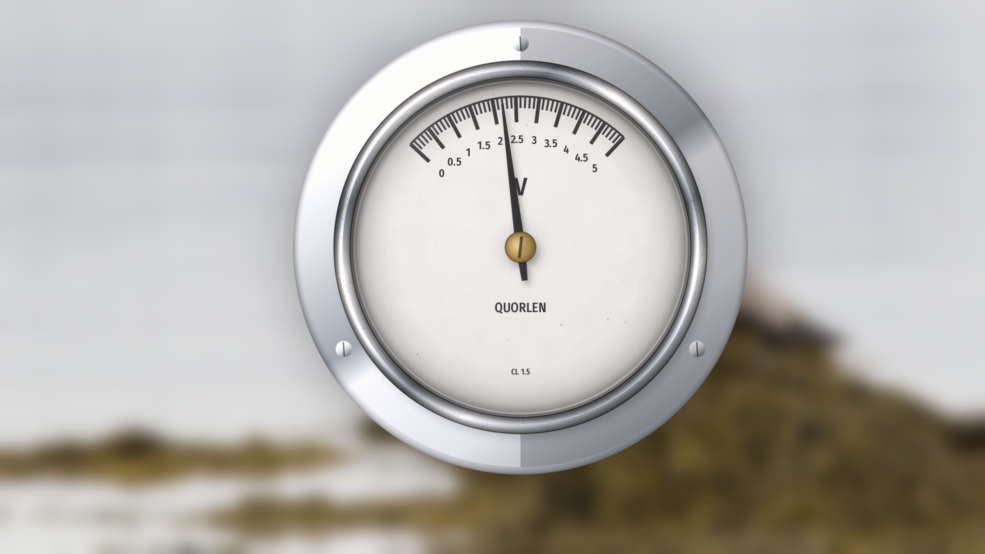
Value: 2.2 V
